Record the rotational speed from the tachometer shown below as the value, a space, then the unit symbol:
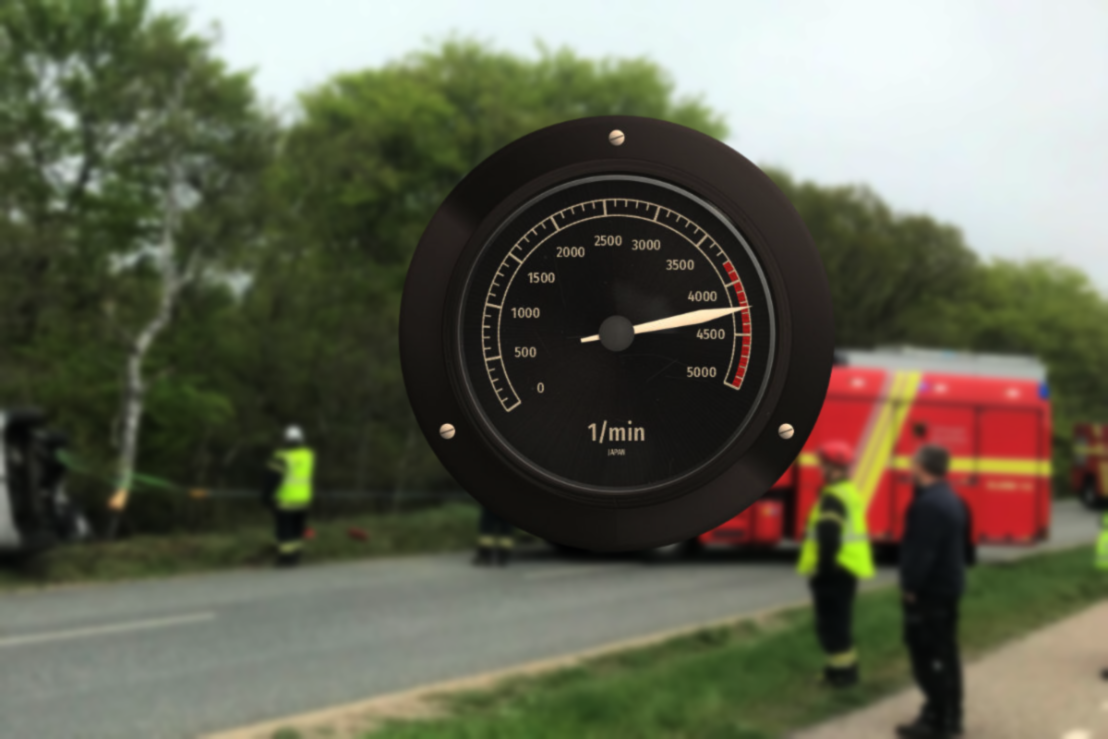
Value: 4250 rpm
